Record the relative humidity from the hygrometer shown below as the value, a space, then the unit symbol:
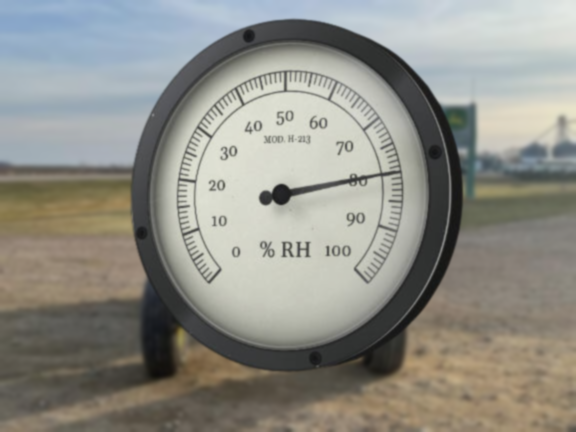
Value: 80 %
